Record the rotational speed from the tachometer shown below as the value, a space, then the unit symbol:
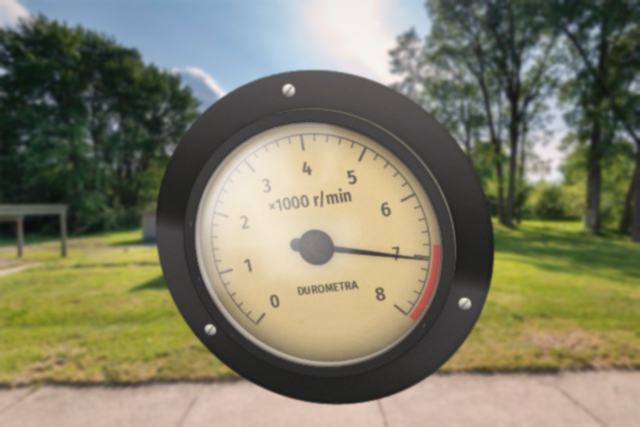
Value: 7000 rpm
